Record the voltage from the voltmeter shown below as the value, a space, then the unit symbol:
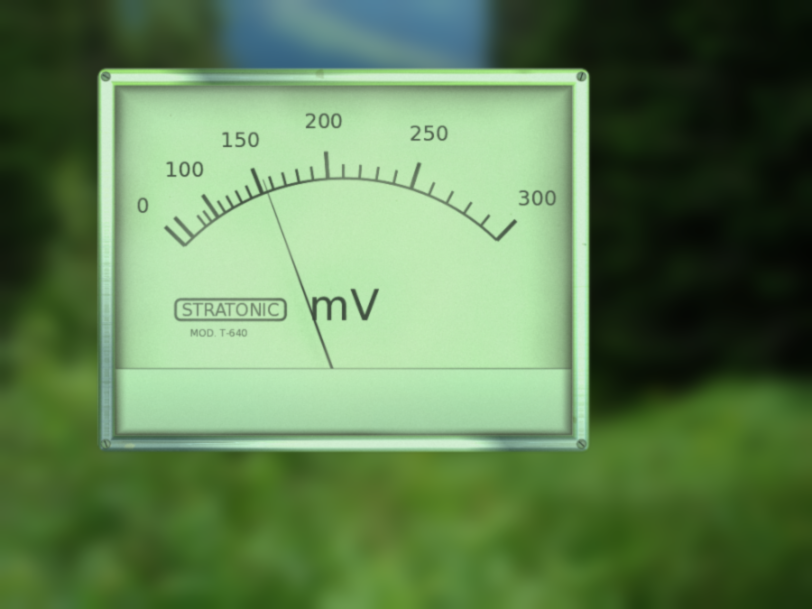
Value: 155 mV
